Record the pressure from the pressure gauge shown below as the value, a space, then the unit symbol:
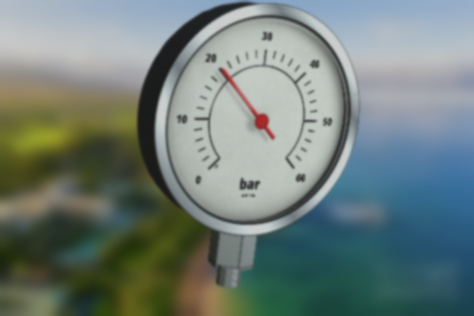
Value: 20 bar
